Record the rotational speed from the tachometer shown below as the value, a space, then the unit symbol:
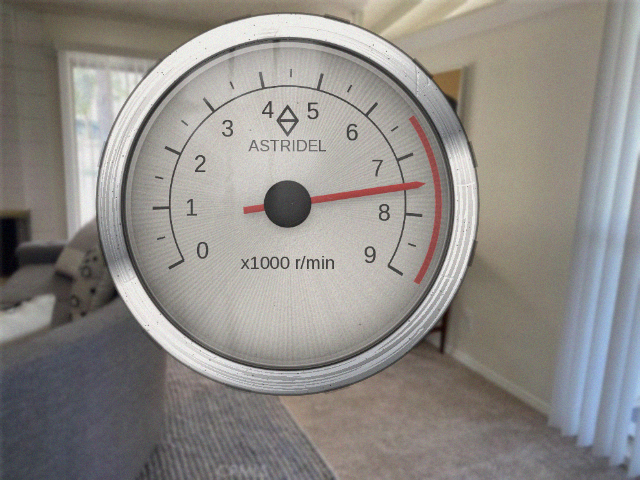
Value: 7500 rpm
